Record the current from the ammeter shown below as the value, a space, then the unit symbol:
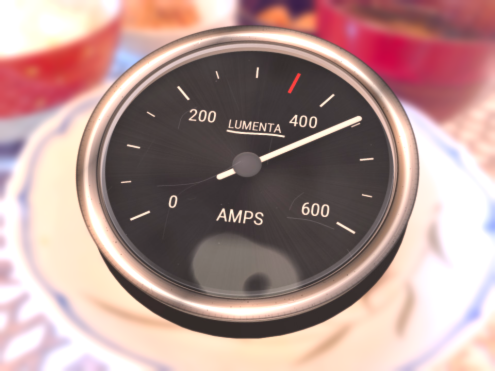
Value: 450 A
